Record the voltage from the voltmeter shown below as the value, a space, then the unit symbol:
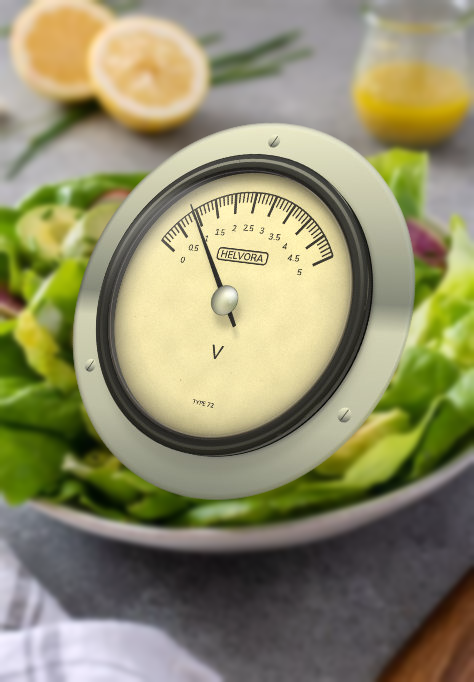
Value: 1 V
